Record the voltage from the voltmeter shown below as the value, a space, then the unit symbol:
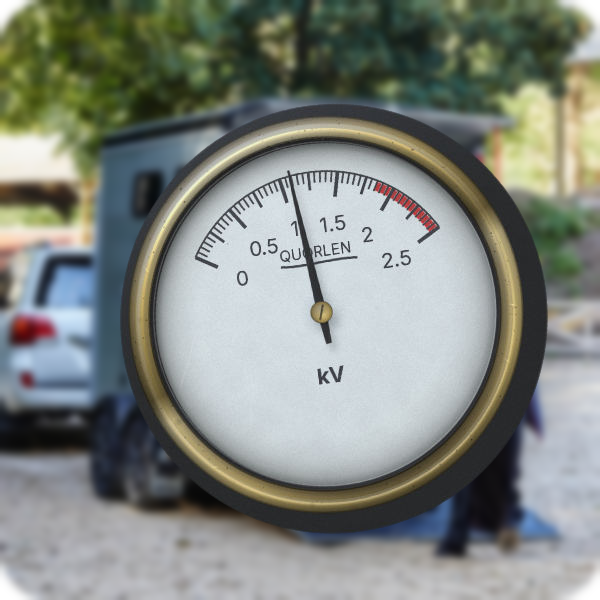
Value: 1.1 kV
